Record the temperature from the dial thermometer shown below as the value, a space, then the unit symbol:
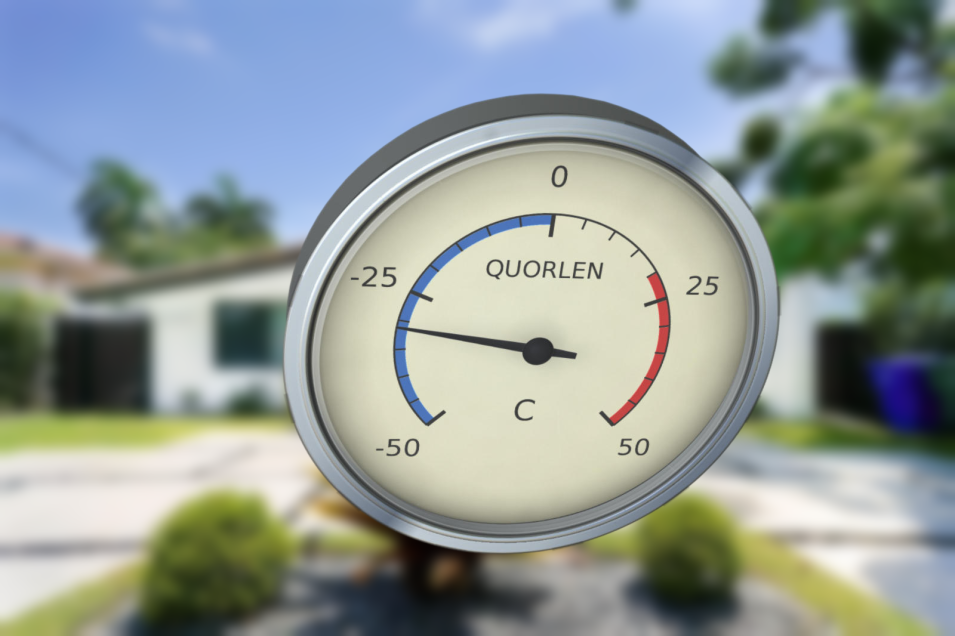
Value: -30 °C
